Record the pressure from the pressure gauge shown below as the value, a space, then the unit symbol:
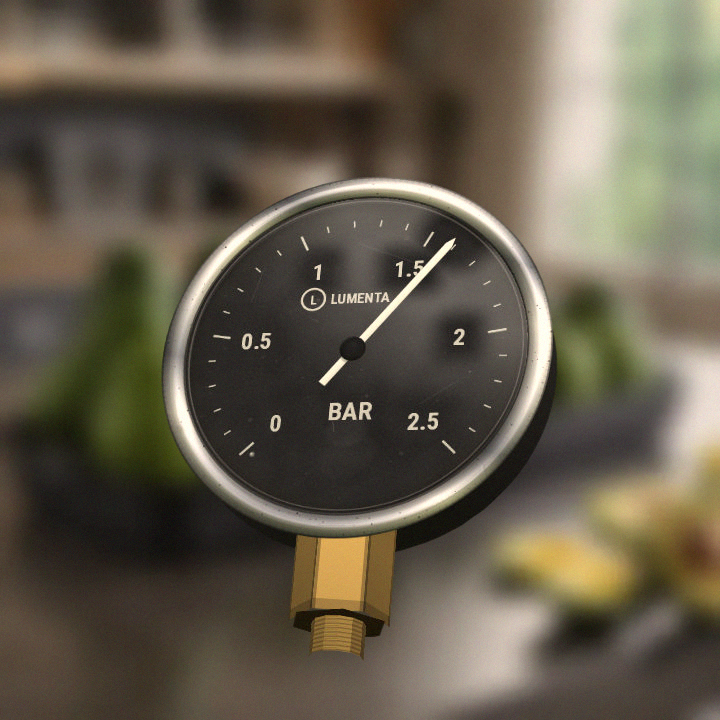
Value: 1.6 bar
